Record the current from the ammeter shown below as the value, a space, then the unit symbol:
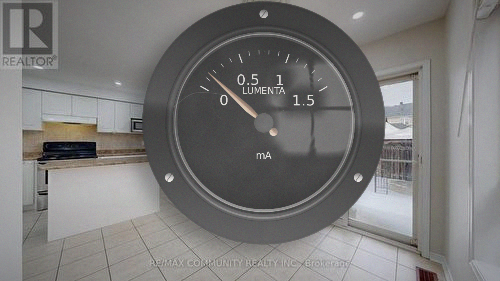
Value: 0.15 mA
